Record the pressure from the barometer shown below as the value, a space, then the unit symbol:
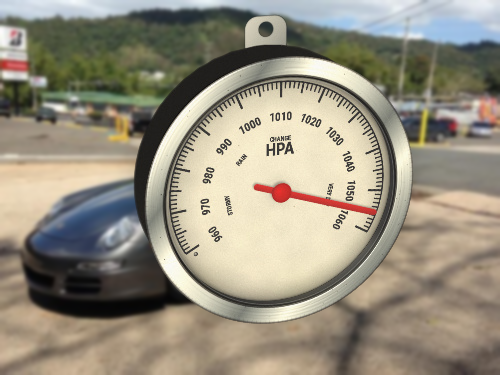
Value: 1055 hPa
